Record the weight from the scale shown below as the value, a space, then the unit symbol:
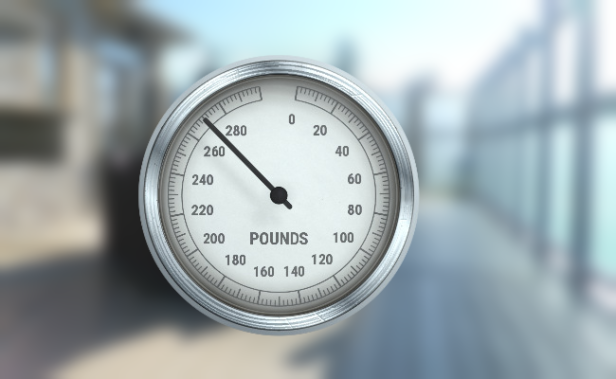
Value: 270 lb
